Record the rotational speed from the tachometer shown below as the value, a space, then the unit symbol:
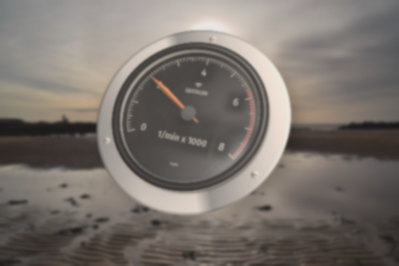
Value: 2000 rpm
